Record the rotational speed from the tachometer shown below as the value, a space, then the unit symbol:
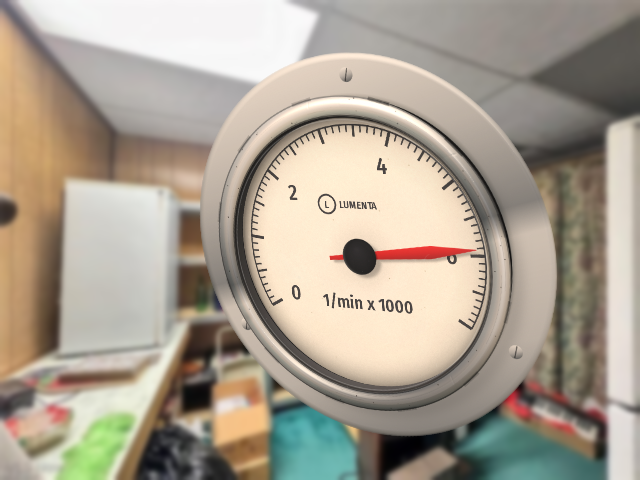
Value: 5900 rpm
